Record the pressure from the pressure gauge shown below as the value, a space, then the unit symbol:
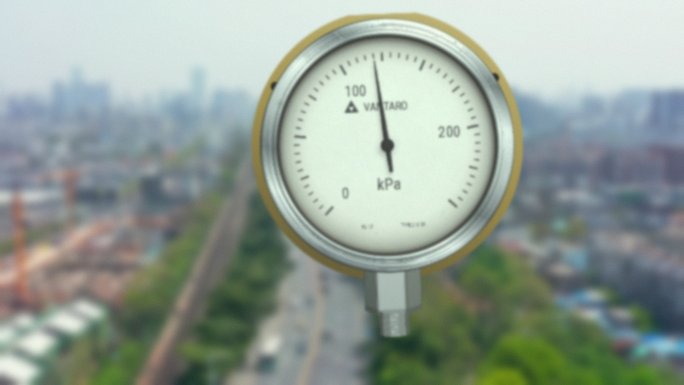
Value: 120 kPa
